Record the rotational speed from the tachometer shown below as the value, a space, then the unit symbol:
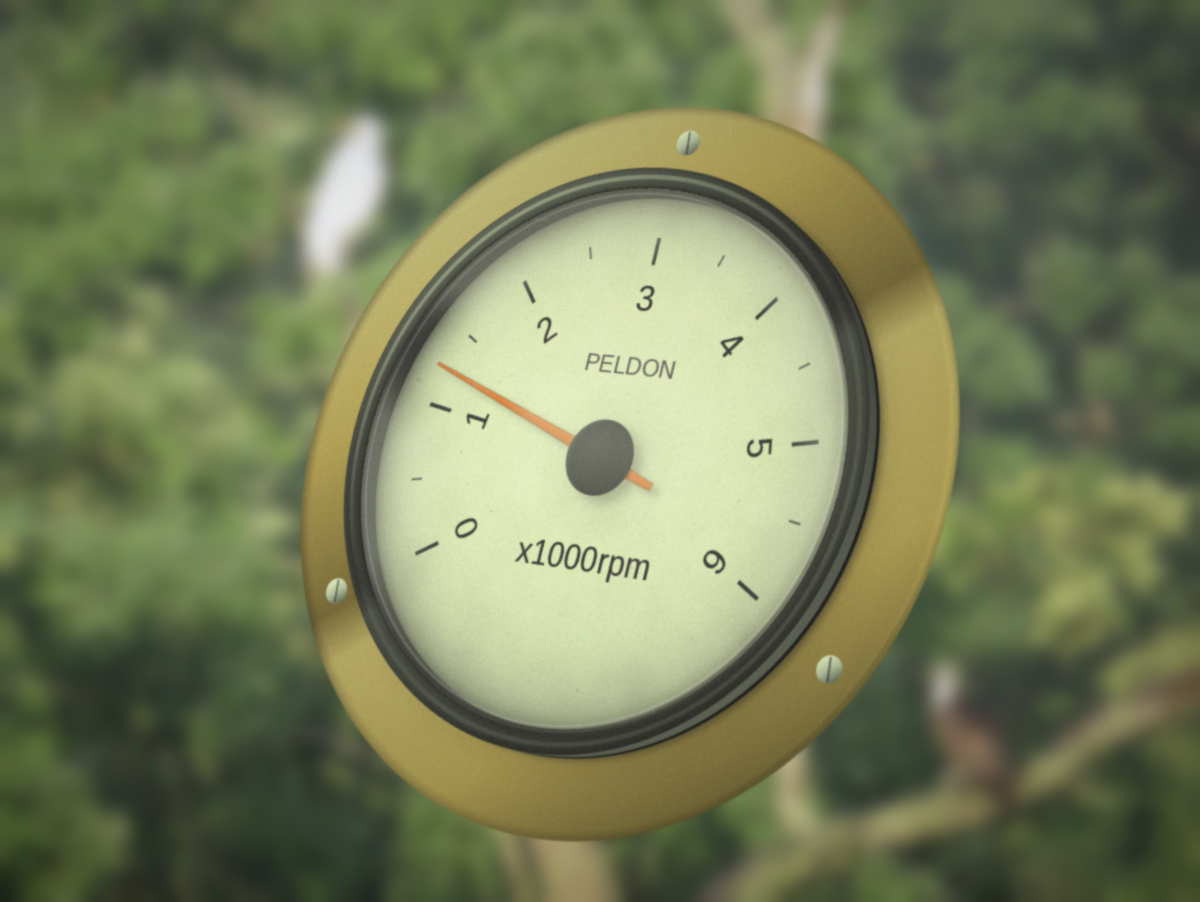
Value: 1250 rpm
